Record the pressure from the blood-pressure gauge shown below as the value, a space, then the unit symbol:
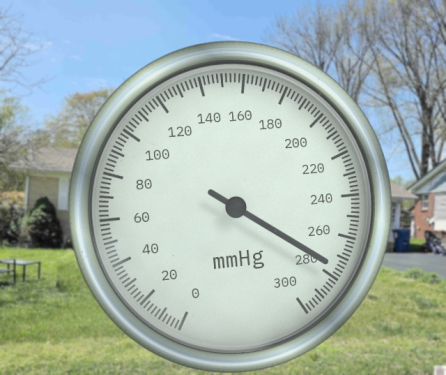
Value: 276 mmHg
